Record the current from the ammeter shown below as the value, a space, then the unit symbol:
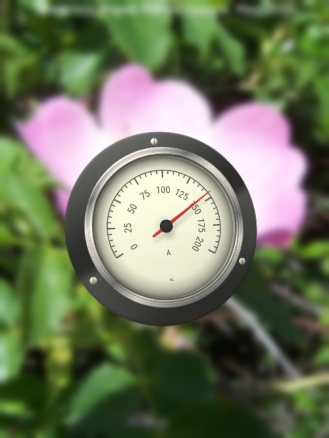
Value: 145 A
